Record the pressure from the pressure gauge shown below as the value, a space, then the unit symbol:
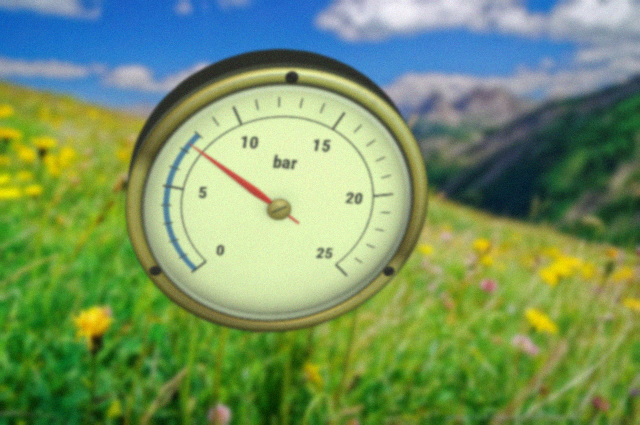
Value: 7.5 bar
